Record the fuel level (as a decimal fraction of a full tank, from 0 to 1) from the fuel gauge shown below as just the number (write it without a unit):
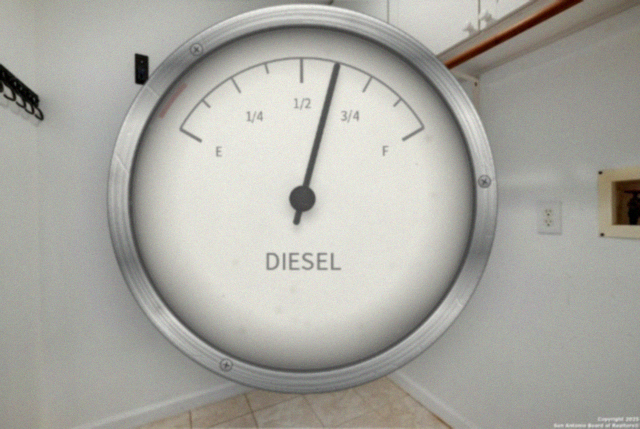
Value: 0.625
